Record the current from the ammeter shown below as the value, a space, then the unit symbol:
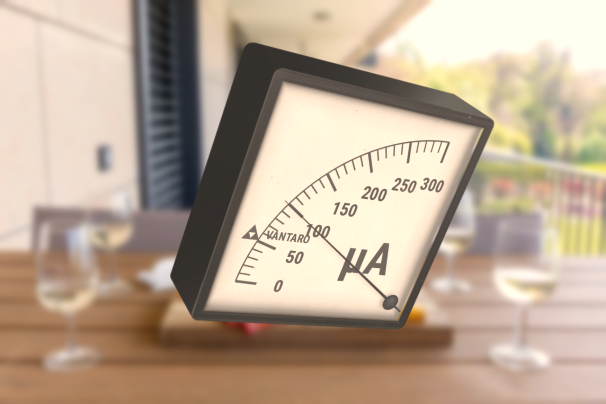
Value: 100 µA
